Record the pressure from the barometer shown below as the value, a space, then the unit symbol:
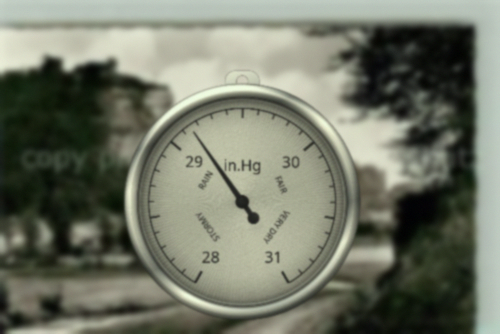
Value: 29.15 inHg
